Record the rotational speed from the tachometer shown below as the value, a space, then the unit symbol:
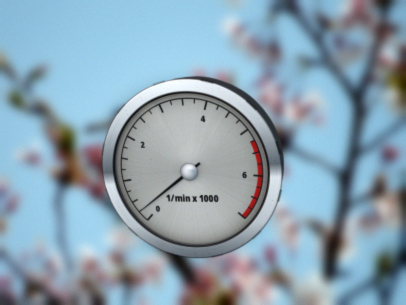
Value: 250 rpm
